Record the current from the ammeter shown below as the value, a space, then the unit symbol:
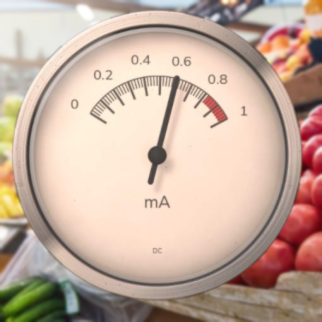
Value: 0.6 mA
